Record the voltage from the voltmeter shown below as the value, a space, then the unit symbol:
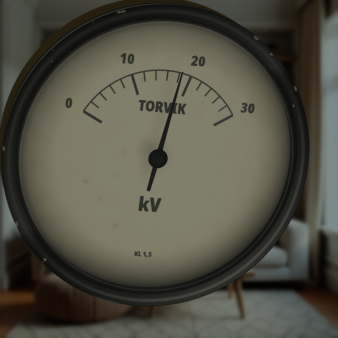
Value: 18 kV
